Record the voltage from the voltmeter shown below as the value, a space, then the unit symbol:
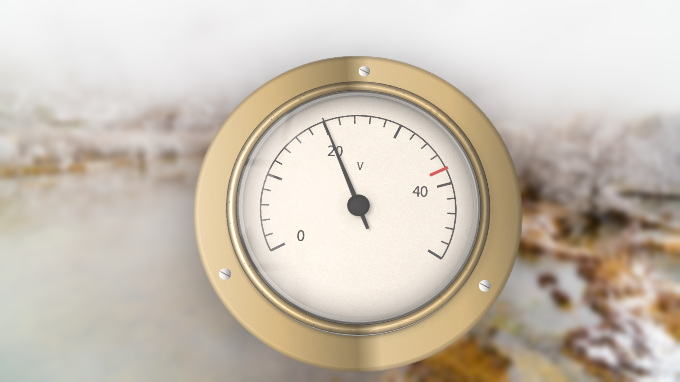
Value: 20 V
